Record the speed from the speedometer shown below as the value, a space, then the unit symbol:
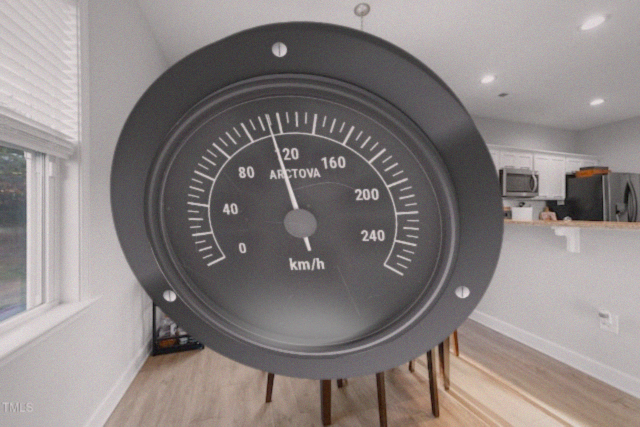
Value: 115 km/h
